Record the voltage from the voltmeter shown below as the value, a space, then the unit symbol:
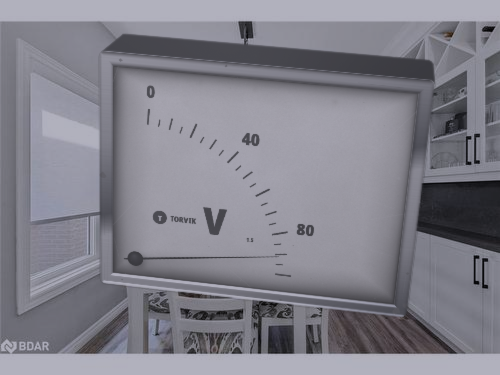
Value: 90 V
